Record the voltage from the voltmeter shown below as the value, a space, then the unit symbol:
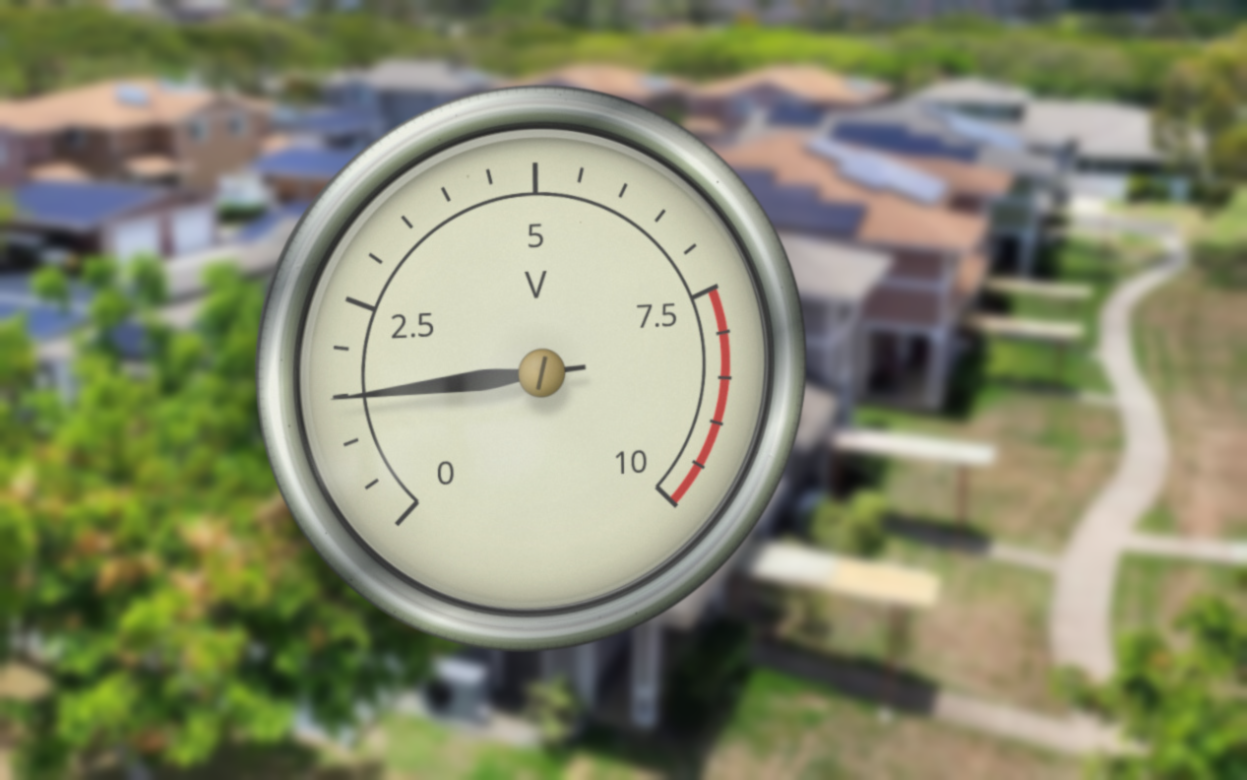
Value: 1.5 V
